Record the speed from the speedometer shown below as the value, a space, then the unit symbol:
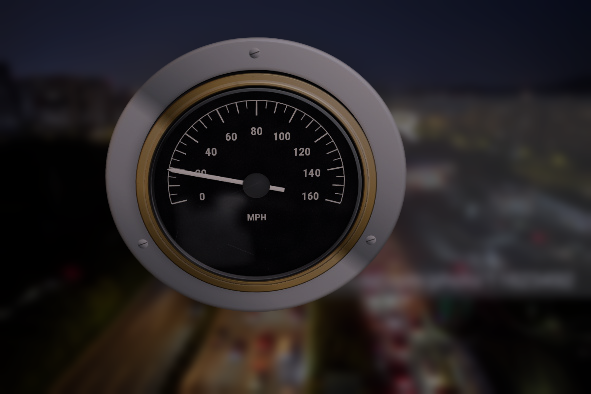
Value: 20 mph
